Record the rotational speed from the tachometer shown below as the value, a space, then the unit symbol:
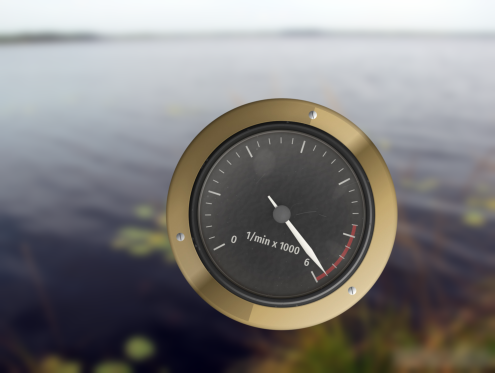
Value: 5800 rpm
